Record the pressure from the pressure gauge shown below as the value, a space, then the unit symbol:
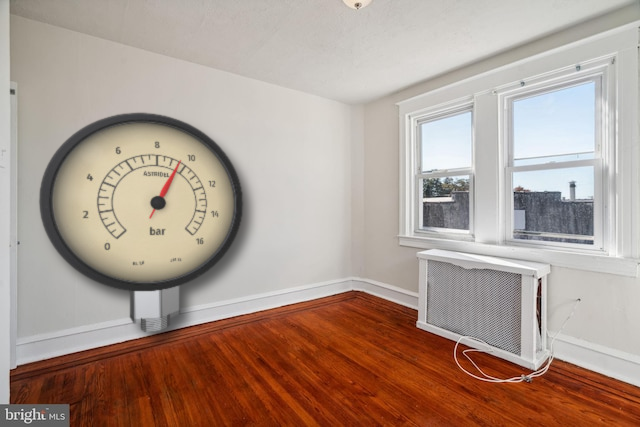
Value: 9.5 bar
